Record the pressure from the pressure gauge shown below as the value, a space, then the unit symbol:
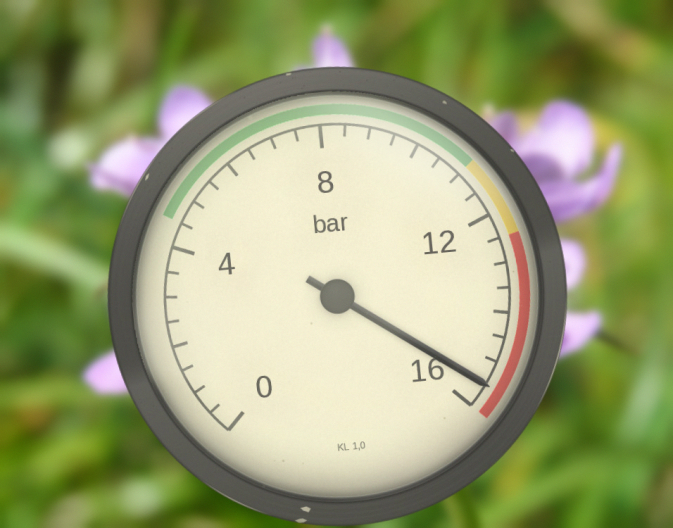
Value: 15.5 bar
